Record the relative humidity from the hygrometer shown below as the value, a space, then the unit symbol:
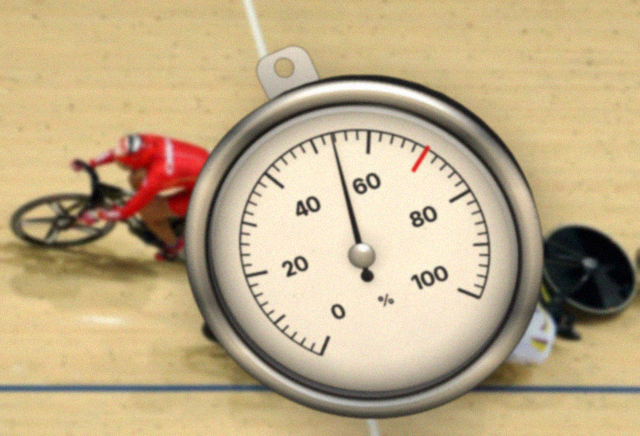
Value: 54 %
